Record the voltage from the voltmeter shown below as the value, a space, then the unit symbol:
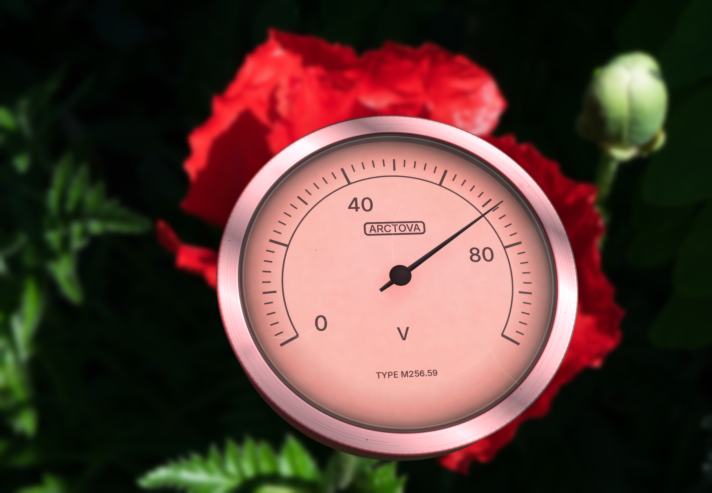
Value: 72 V
